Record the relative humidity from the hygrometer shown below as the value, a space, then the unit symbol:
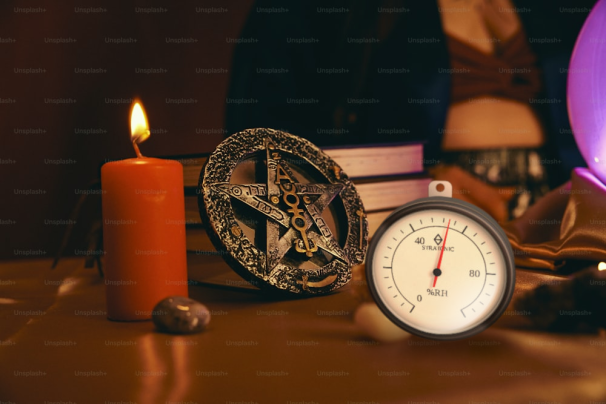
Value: 54 %
